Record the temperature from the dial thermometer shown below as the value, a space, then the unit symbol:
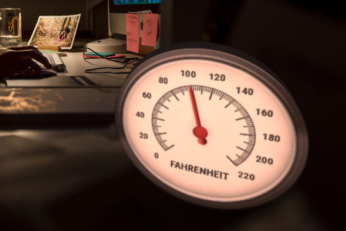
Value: 100 °F
